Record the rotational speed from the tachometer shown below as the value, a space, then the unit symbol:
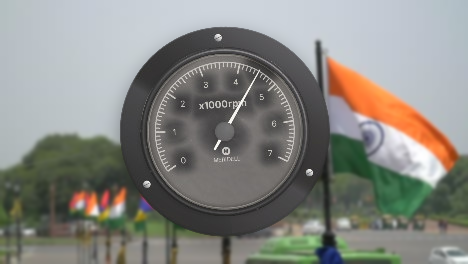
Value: 4500 rpm
